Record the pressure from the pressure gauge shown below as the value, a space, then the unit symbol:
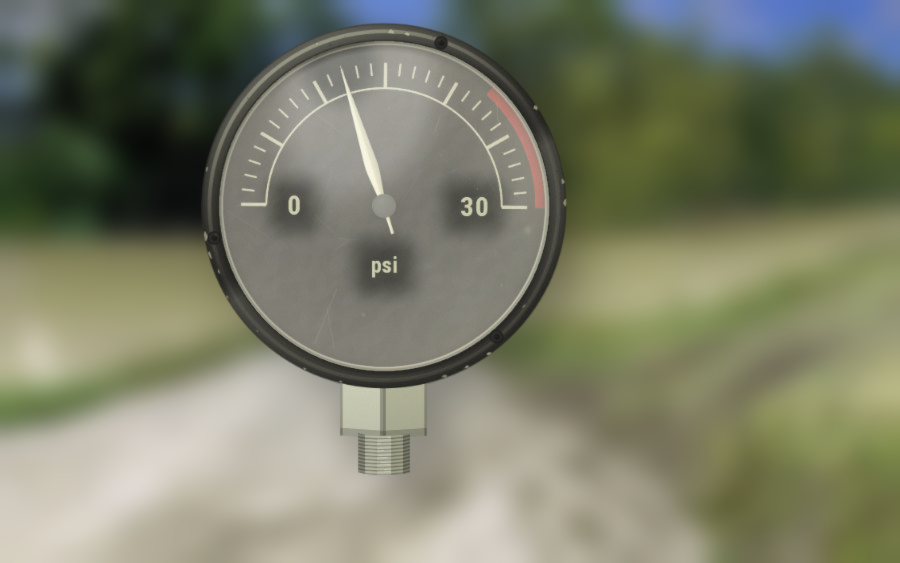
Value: 12 psi
